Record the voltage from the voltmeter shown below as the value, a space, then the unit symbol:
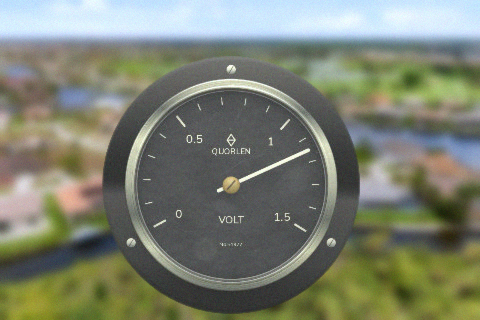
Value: 1.15 V
